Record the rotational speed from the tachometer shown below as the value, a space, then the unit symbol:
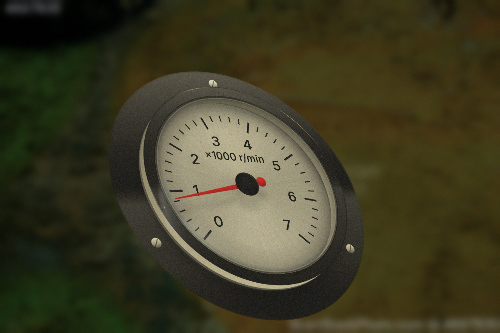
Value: 800 rpm
